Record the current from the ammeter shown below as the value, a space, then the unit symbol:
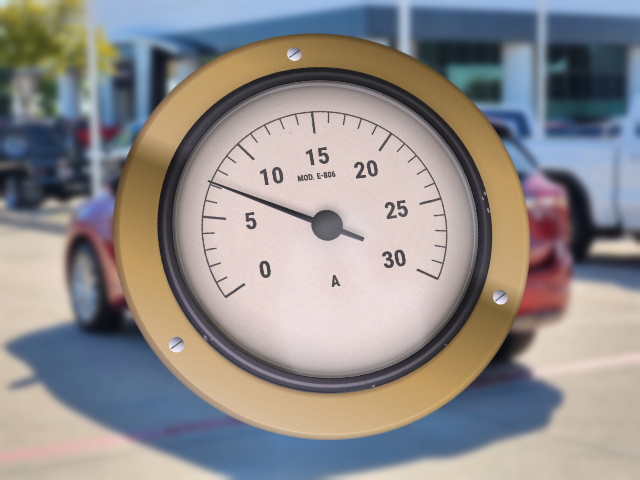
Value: 7 A
